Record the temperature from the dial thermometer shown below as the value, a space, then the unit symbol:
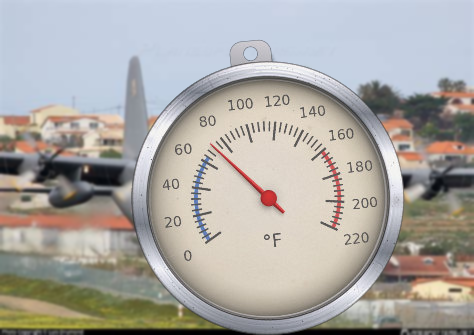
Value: 72 °F
